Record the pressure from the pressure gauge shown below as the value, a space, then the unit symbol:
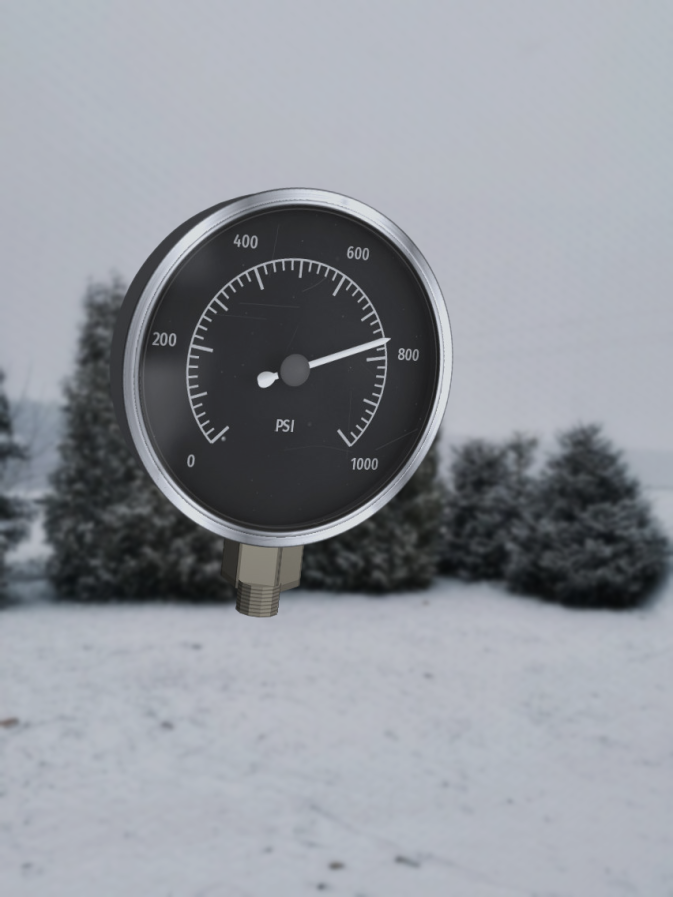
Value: 760 psi
